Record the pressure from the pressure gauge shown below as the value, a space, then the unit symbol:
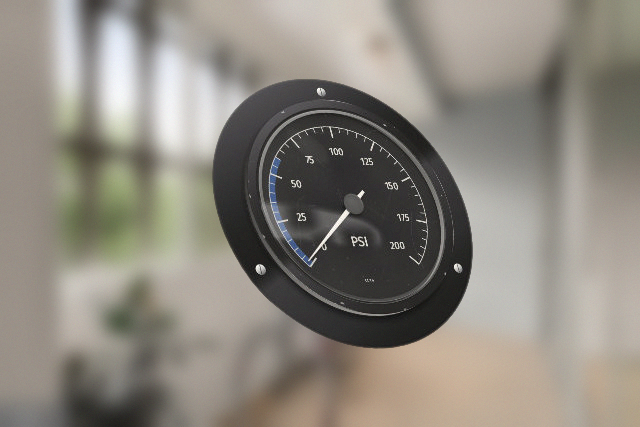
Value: 2.5 psi
